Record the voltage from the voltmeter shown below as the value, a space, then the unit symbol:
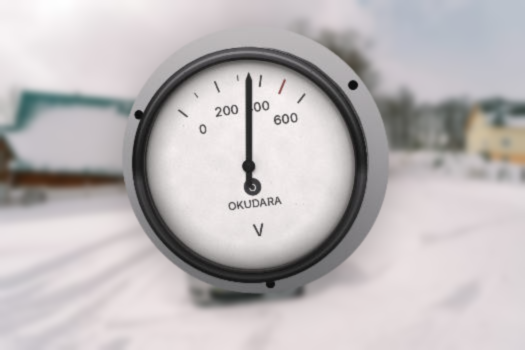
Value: 350 V
